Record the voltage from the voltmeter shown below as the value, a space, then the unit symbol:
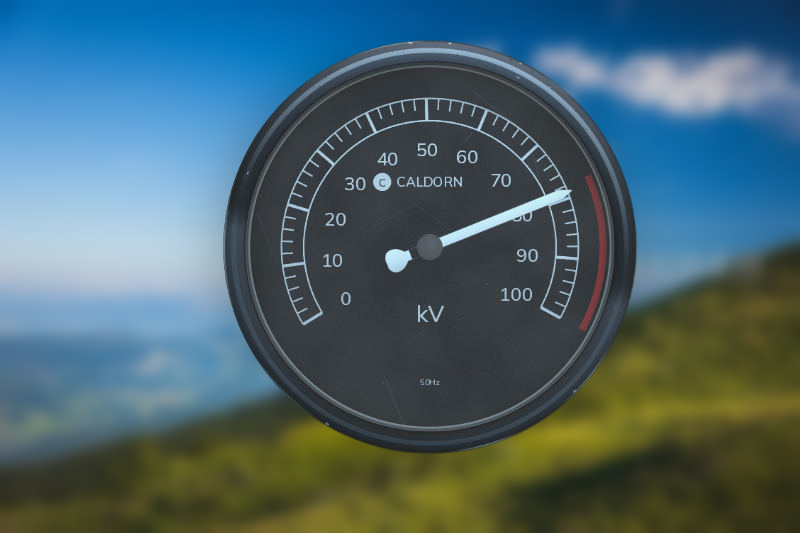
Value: 79 kV
